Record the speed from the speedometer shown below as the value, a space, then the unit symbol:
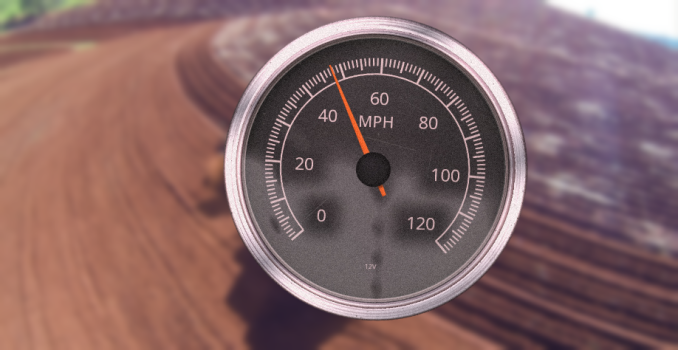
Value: 48 mph
